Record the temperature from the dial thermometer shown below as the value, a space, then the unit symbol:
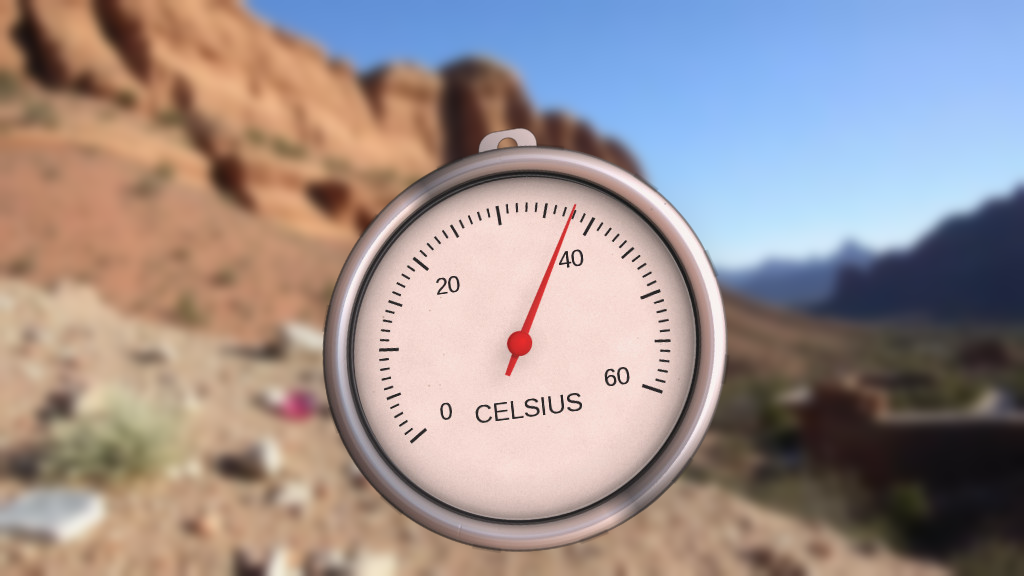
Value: 38 °C
